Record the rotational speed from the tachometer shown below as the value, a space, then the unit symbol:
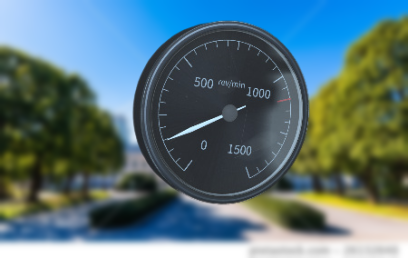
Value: 150 rpm
